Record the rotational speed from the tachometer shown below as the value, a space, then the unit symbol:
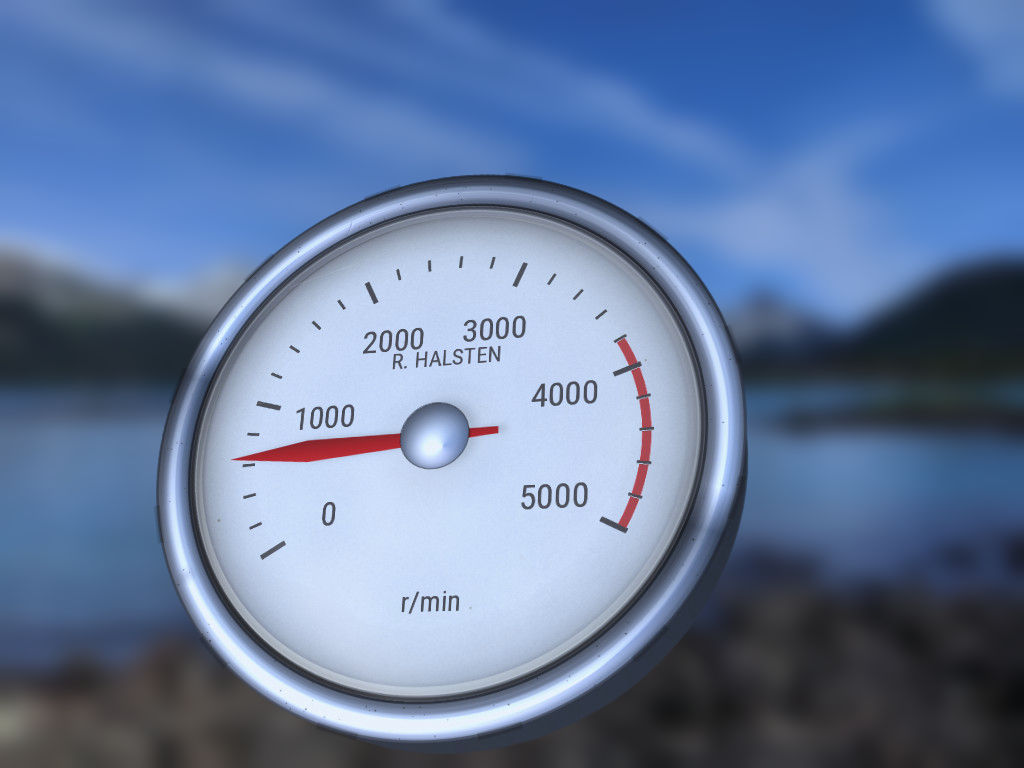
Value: 600 rpm
